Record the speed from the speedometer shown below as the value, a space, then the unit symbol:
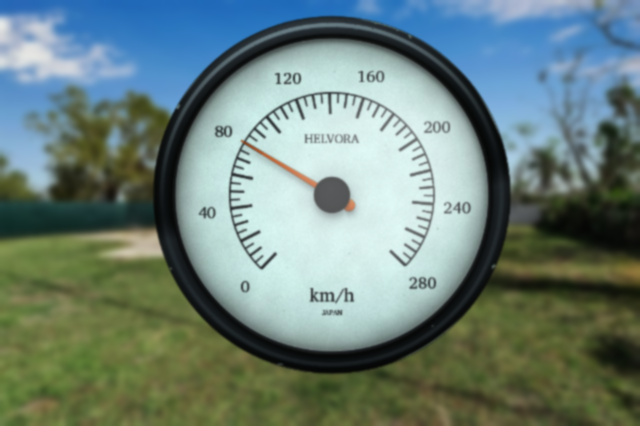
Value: 80 km/h
